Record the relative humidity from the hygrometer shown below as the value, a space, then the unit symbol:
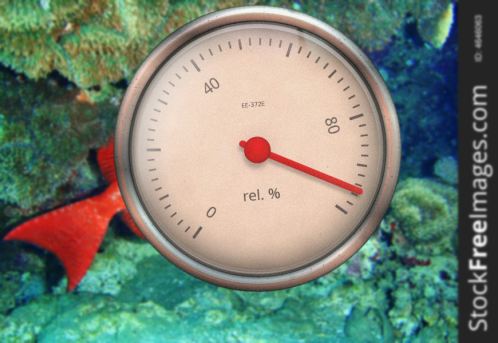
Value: 95 %
